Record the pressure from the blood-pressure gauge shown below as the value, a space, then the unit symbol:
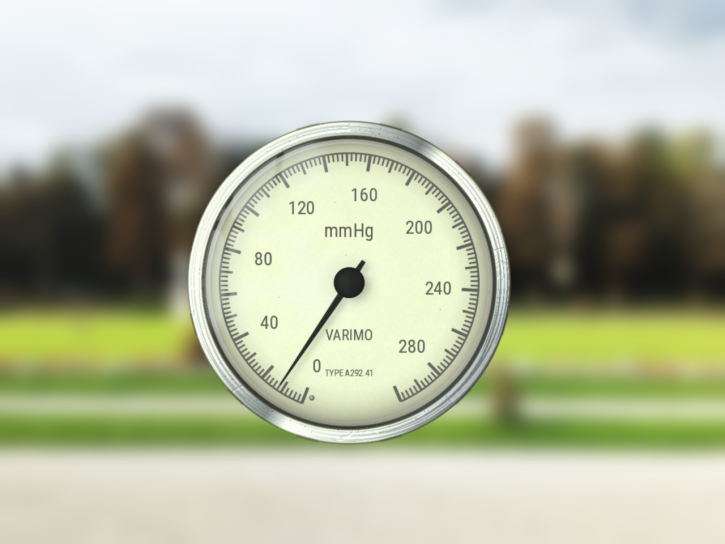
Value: 12 mmHg
